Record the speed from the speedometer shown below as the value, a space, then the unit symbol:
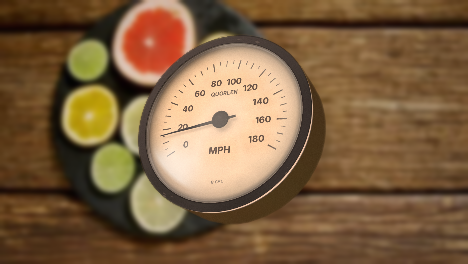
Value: 15 mph
